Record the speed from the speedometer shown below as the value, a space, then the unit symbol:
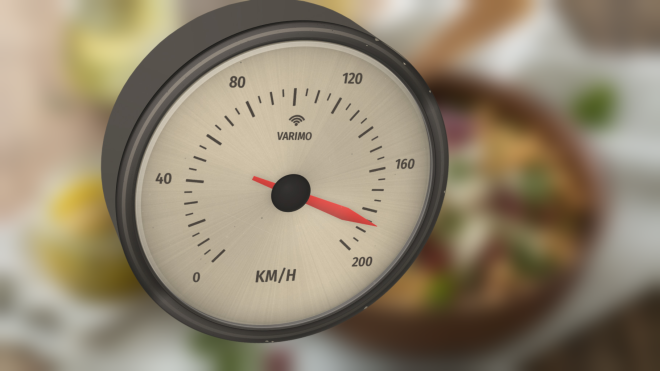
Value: 185 km/h
